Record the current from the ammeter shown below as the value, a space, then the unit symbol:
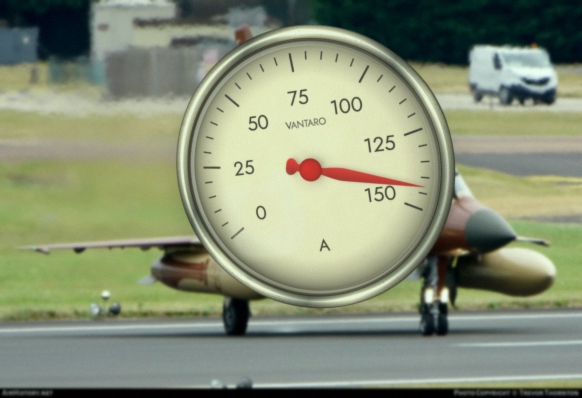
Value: 142.5 A
